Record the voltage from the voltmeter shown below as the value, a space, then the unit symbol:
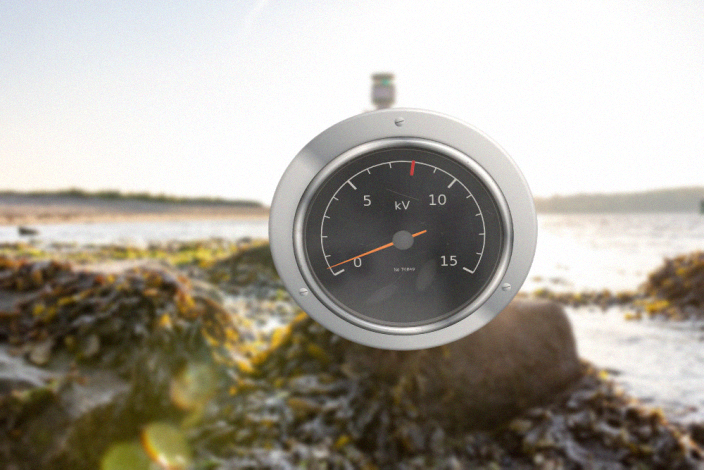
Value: 0.5 kV
